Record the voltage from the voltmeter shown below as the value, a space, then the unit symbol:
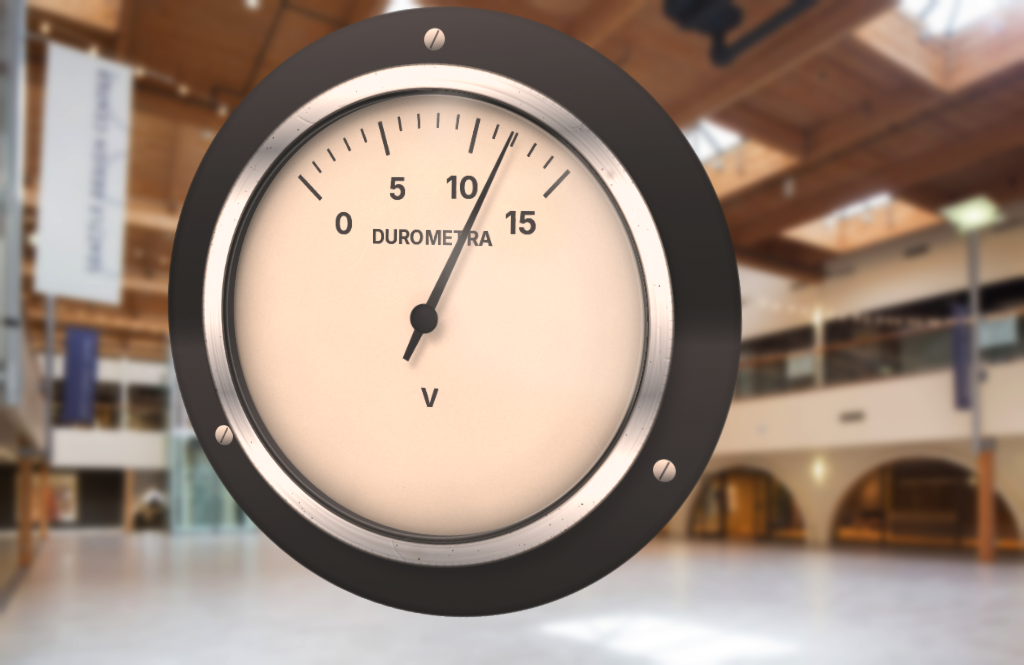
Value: 12 V
